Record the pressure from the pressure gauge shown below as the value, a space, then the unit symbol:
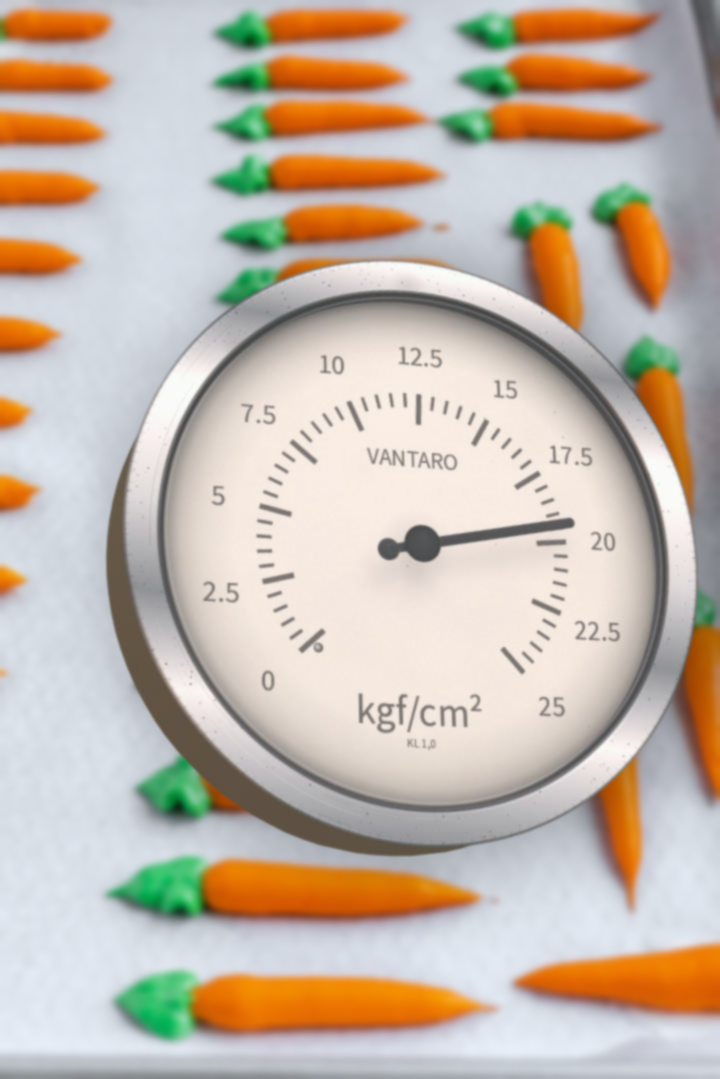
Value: 19.5 kg/cm²
